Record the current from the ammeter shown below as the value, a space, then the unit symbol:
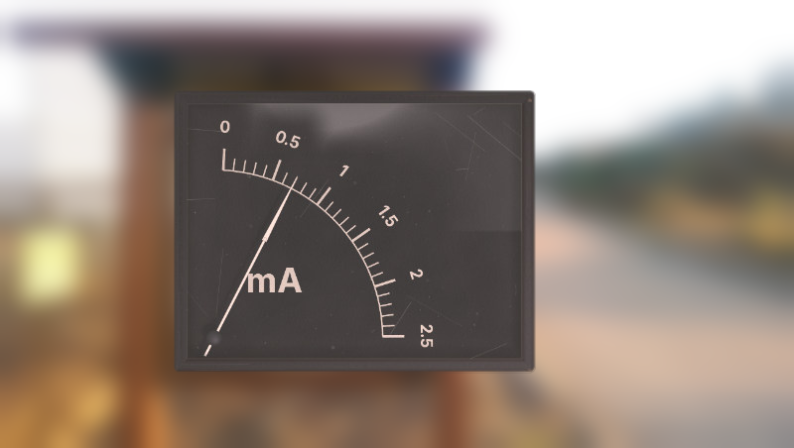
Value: 0.7 mA
